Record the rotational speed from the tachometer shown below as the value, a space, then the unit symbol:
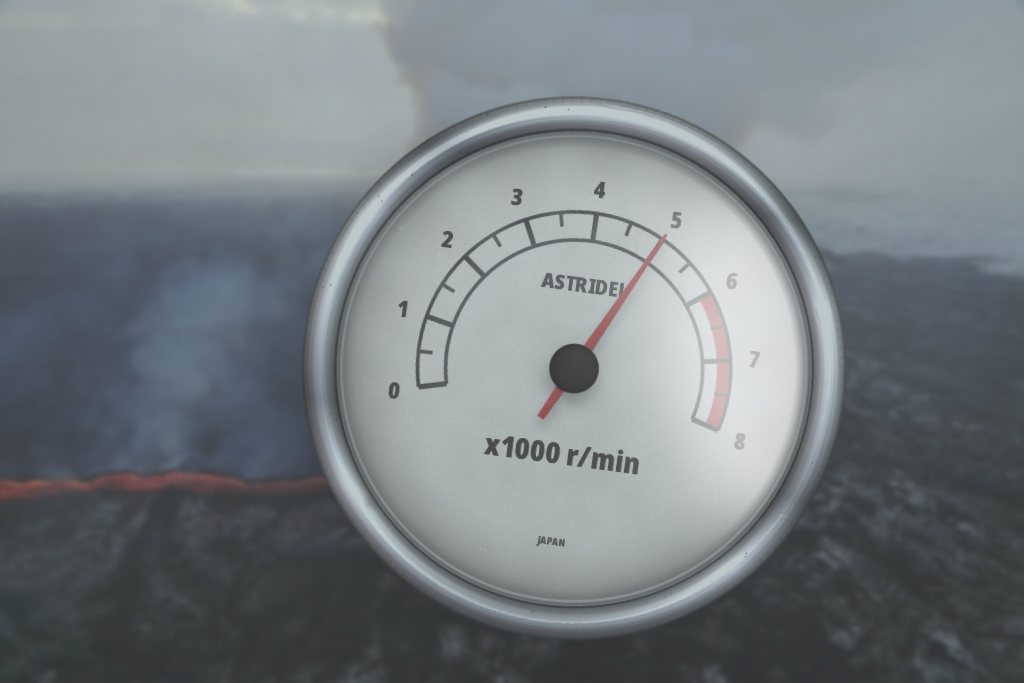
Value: 5000 rpm
